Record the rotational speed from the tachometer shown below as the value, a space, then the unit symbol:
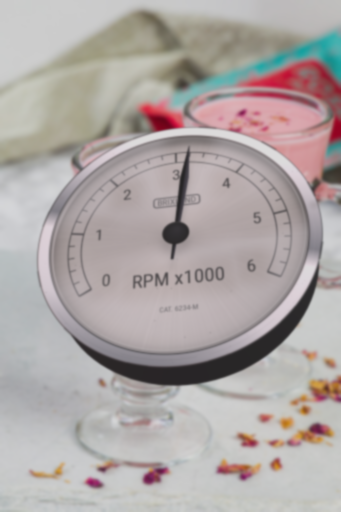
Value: 3200 rpm
